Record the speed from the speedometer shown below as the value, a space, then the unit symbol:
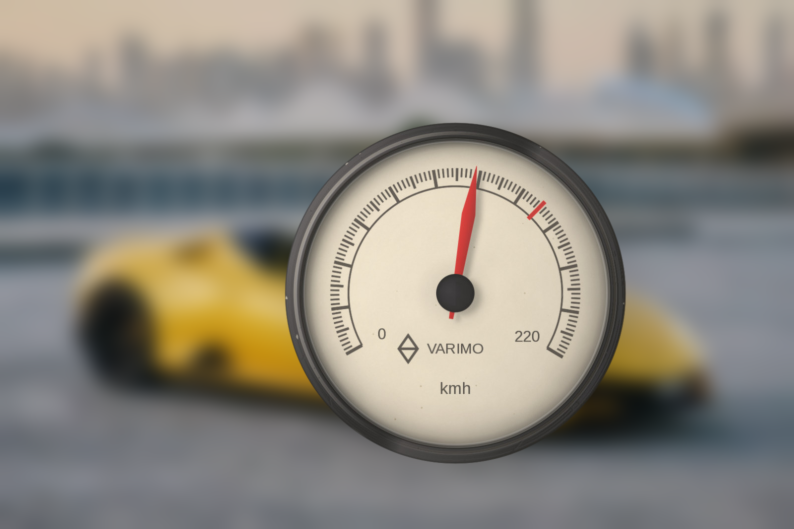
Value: 118 km/h
